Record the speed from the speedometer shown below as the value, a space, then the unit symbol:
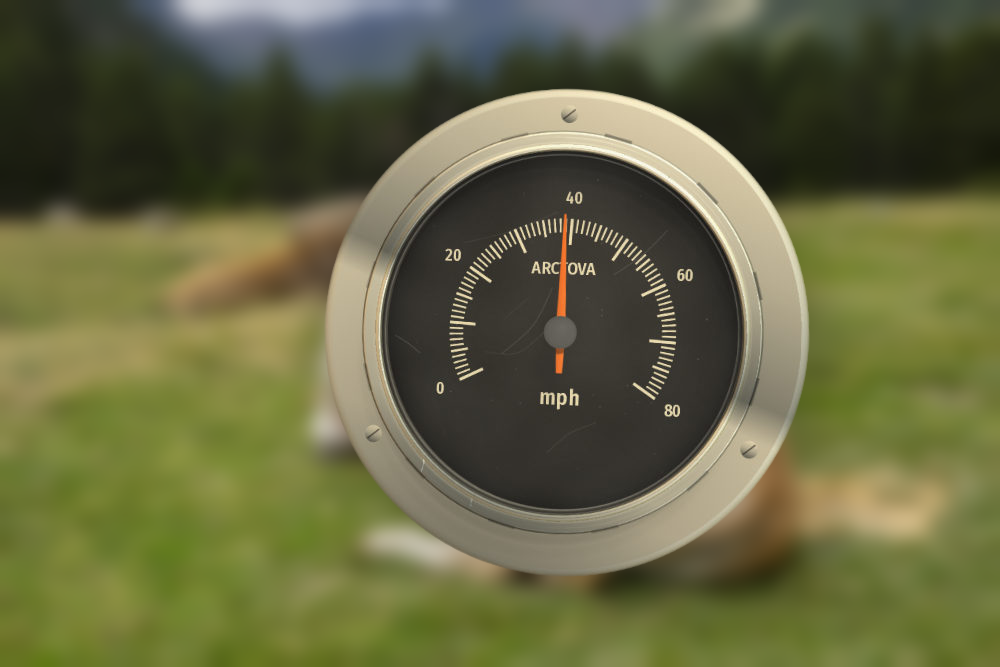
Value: 39 mph
